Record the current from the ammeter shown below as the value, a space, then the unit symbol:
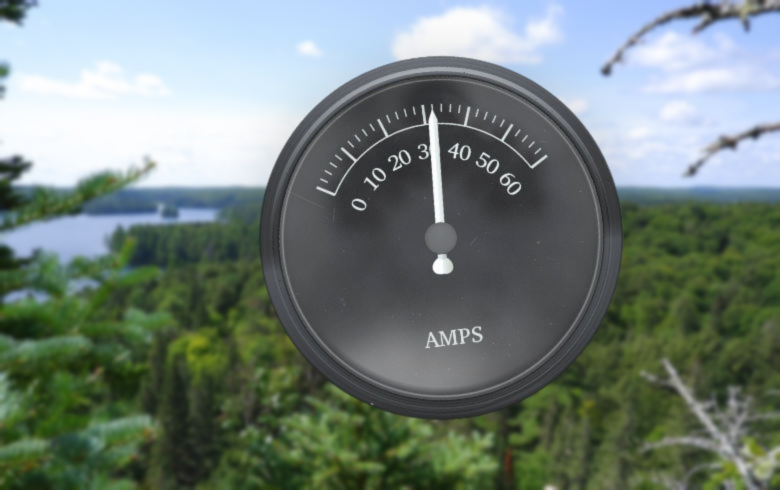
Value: 32 A
